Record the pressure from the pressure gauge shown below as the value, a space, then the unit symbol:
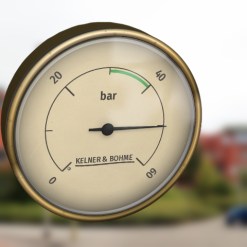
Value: 50 bar
